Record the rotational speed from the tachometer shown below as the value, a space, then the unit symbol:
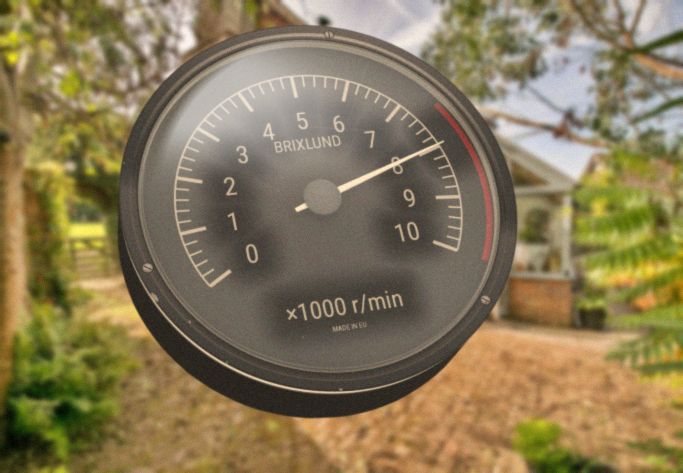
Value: 8000 rpm
